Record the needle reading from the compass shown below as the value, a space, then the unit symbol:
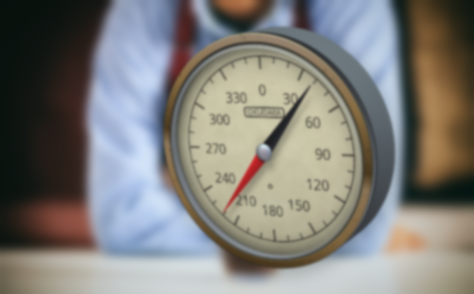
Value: 220 °
